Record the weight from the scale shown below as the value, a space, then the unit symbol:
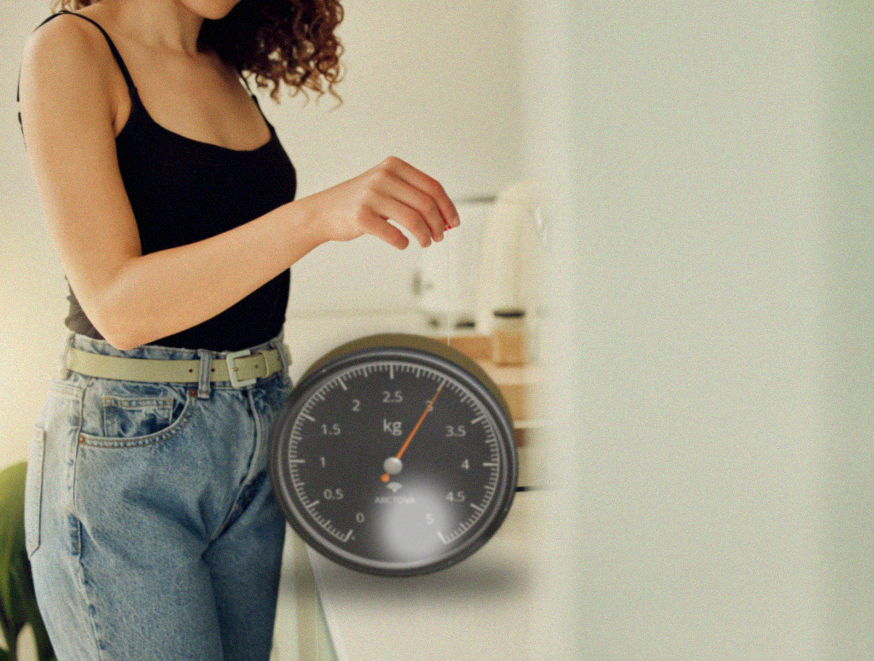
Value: 3 kg
